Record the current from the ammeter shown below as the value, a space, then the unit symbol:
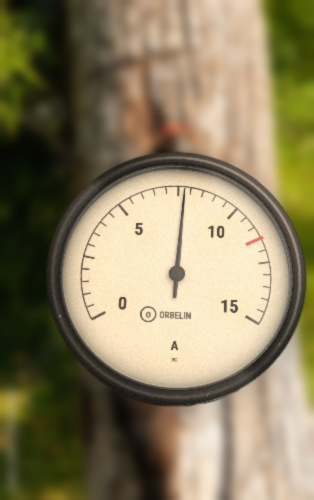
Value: 7.75 A
